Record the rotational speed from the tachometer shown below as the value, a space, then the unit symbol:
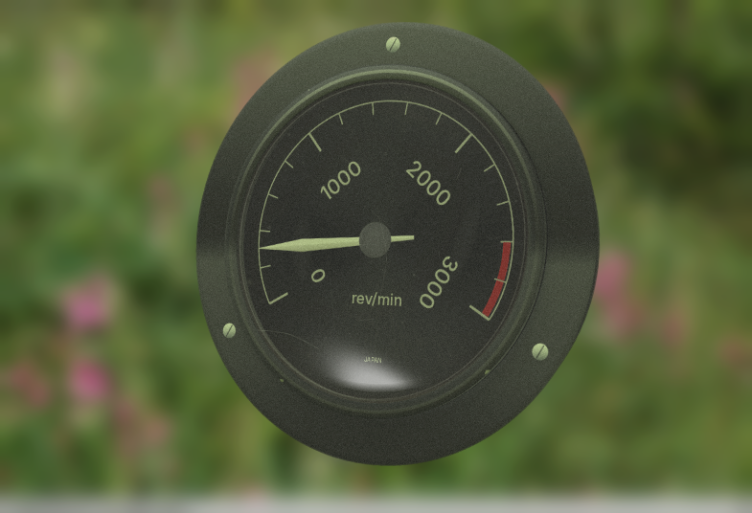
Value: 300 rpm
